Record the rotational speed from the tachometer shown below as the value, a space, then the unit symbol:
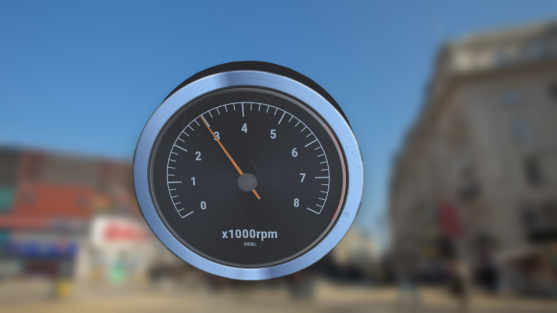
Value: 3000 rpm
